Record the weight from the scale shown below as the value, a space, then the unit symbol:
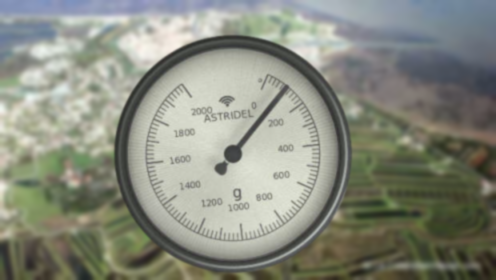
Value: 100 g
